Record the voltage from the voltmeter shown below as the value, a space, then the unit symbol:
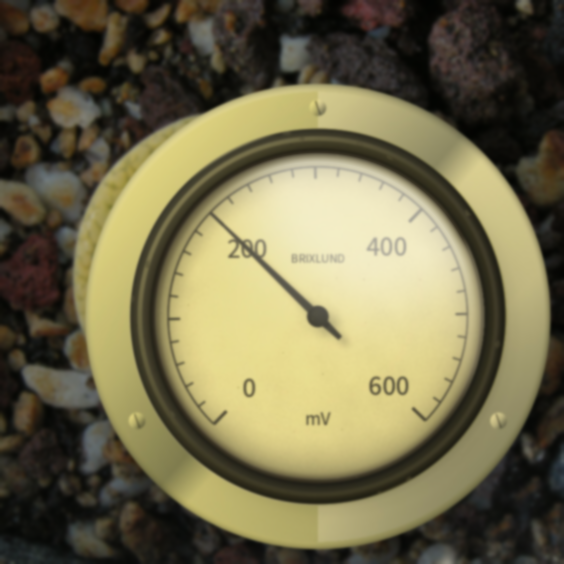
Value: 200 mV
